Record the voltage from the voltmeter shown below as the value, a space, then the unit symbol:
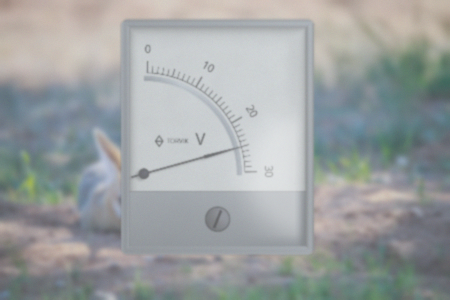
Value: 25 V
